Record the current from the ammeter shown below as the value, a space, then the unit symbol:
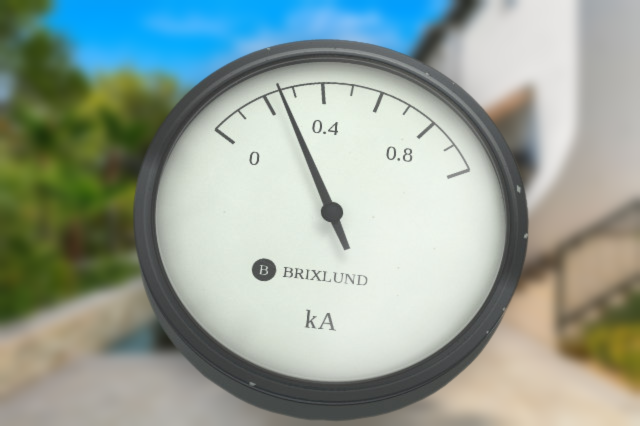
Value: 0.25 kA
